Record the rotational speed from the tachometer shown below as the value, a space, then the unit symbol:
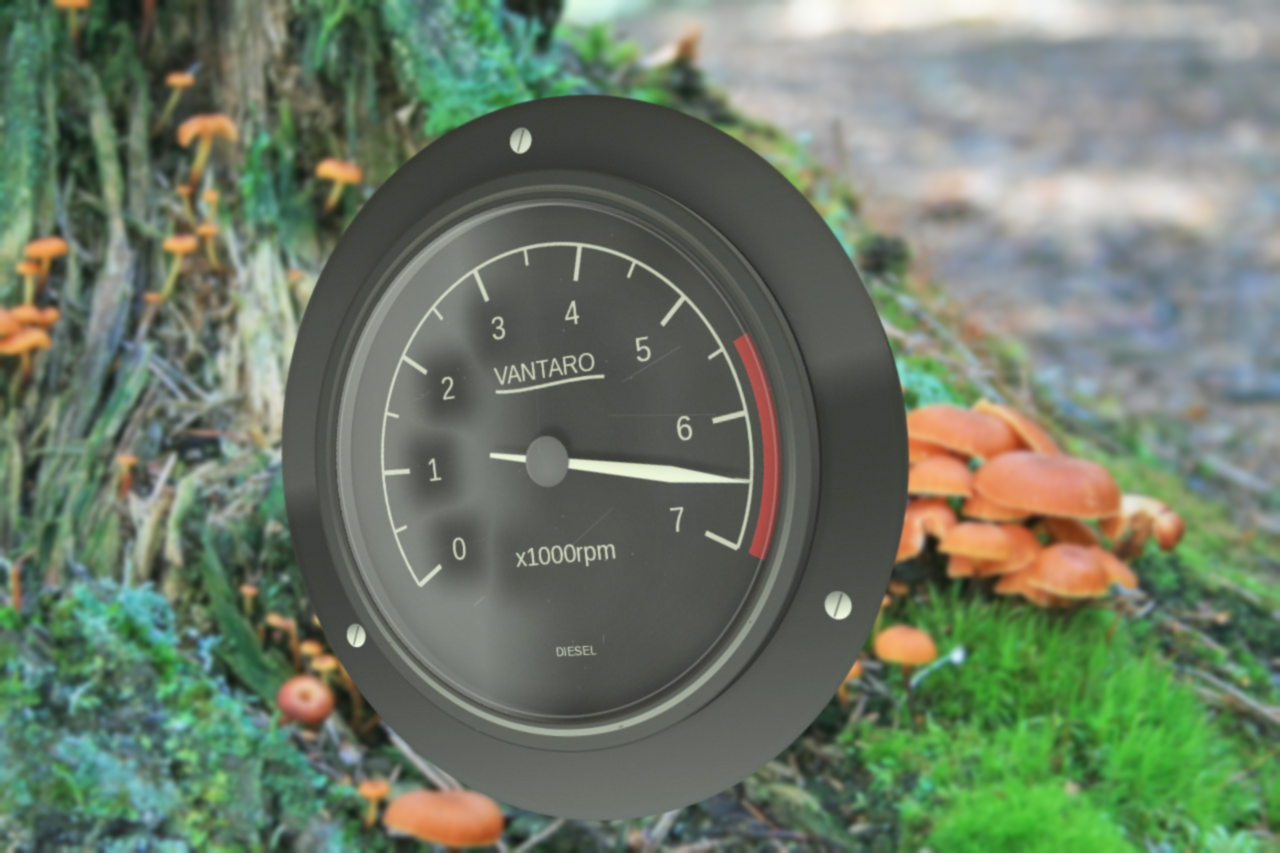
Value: 6500 rpm
